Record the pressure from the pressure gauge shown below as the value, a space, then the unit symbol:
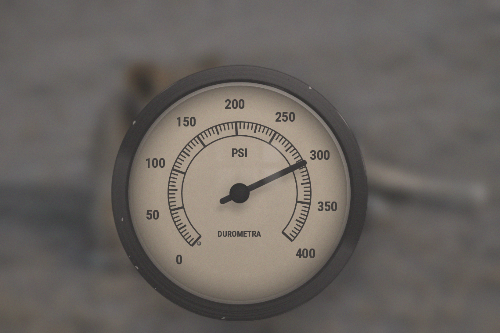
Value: 300 psi
